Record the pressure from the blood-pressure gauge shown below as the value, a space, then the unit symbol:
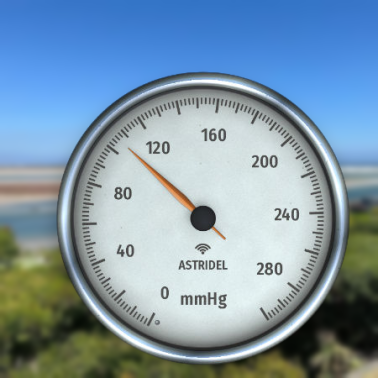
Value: 106 mmHg
